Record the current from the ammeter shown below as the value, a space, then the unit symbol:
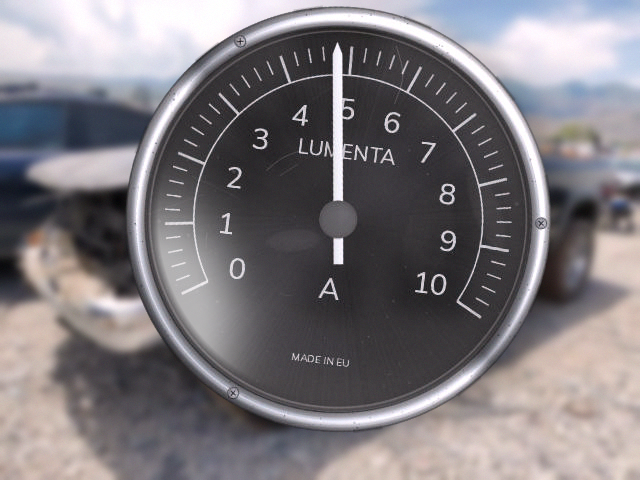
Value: 4.8 A
